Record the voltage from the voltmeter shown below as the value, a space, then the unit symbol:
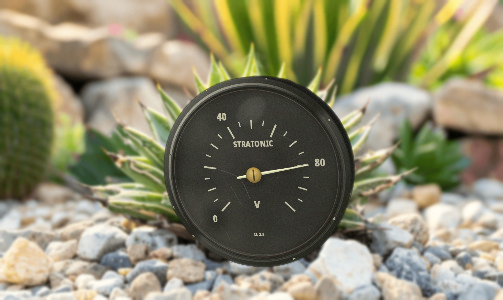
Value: 80 V
